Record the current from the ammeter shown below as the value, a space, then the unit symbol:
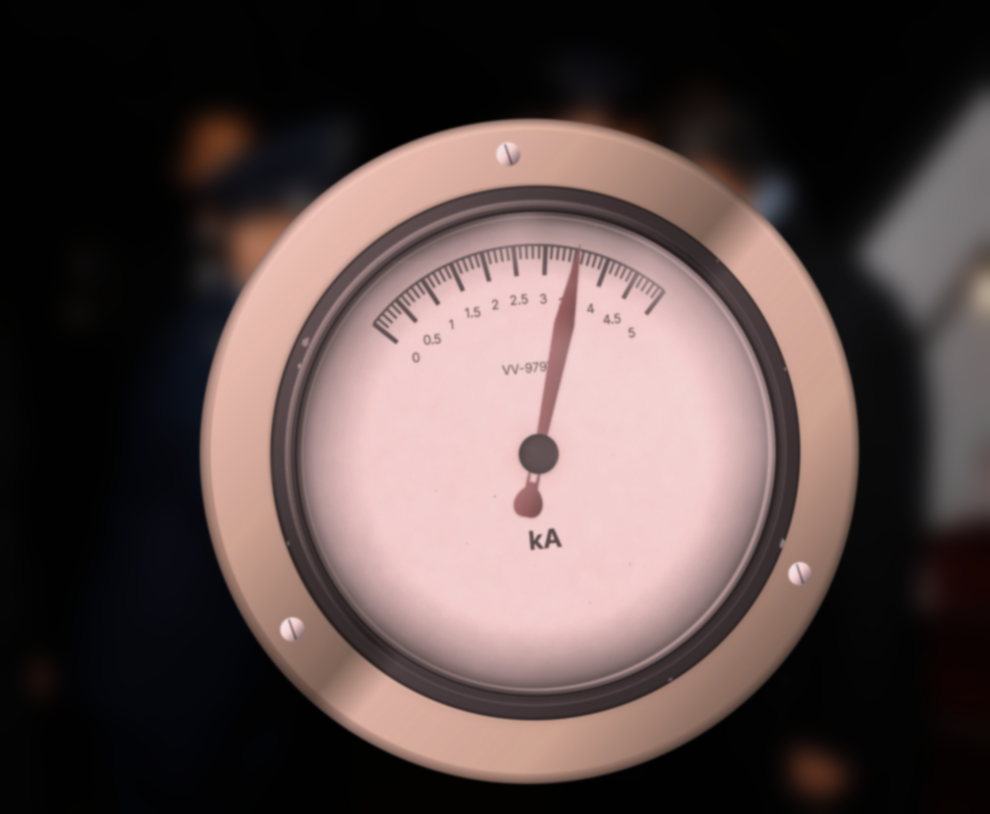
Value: 3.5 kA
